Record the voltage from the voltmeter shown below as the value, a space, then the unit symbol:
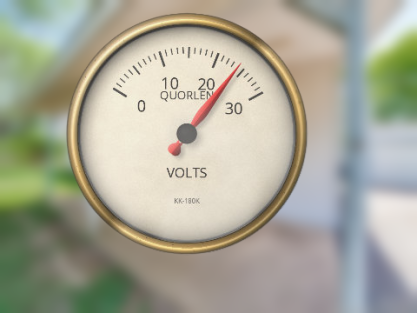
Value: 24 V
